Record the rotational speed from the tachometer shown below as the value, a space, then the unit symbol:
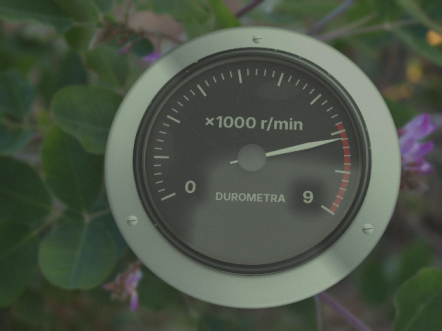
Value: 7200 rpm
